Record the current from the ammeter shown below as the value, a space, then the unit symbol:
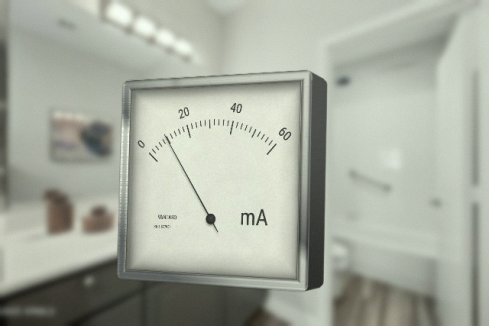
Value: 10 mA
